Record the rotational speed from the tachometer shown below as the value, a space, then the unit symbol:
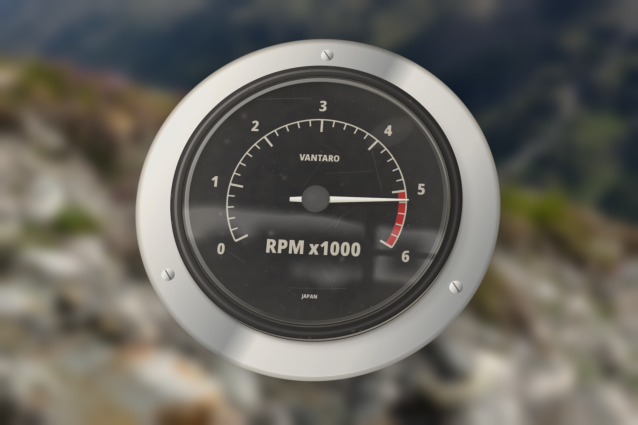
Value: 5200 rpm
